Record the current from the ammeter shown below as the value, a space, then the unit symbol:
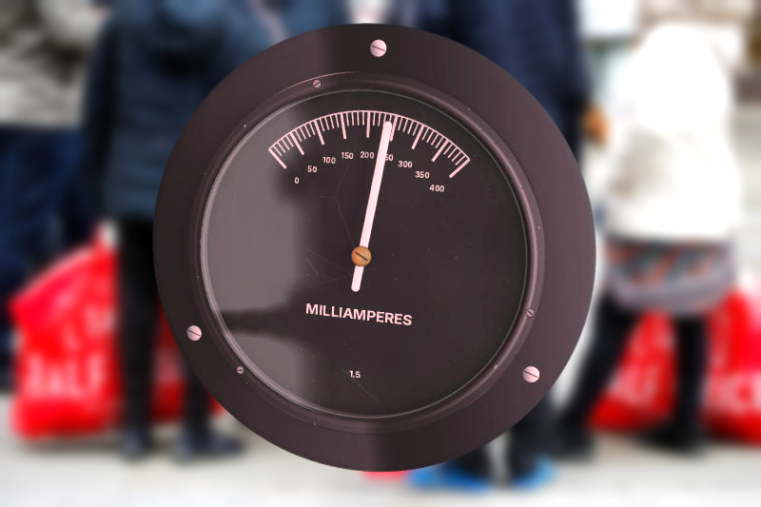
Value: 240 mA
